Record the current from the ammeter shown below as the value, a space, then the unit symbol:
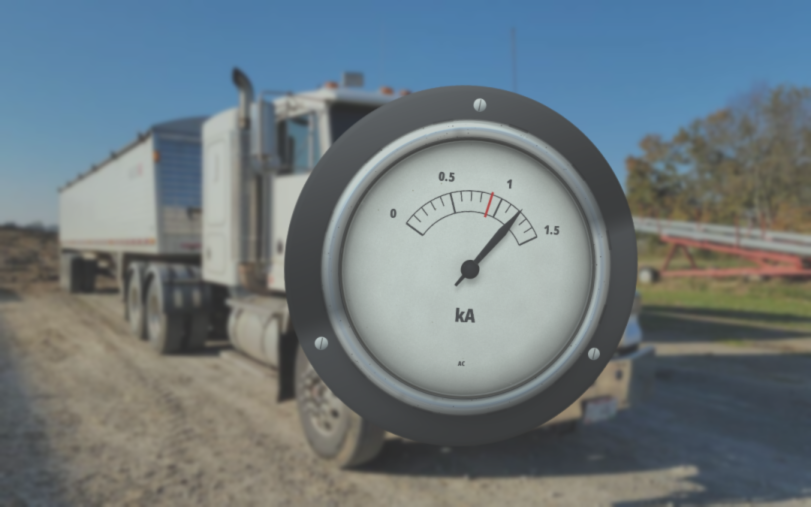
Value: 1.2 kA
